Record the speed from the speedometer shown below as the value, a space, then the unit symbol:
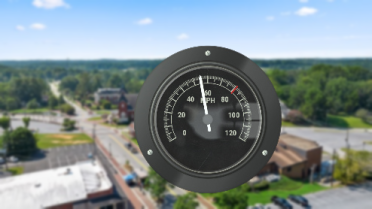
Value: 55 mph
